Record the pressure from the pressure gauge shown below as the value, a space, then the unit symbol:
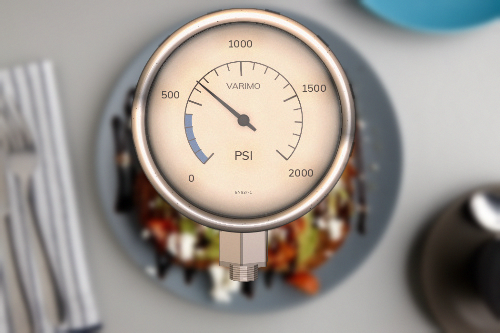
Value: 650 psi
